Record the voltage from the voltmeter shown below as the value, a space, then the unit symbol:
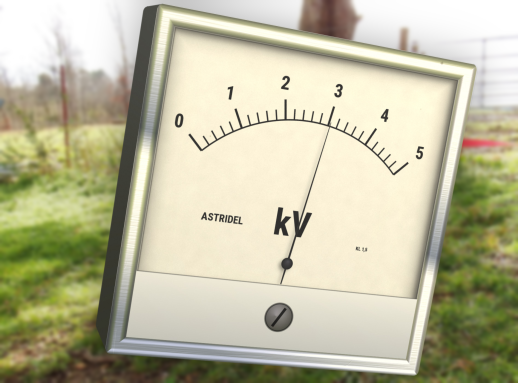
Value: 3 kV
